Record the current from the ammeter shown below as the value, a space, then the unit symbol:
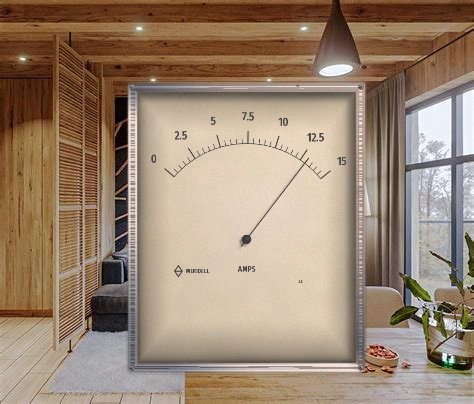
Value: 13 A
